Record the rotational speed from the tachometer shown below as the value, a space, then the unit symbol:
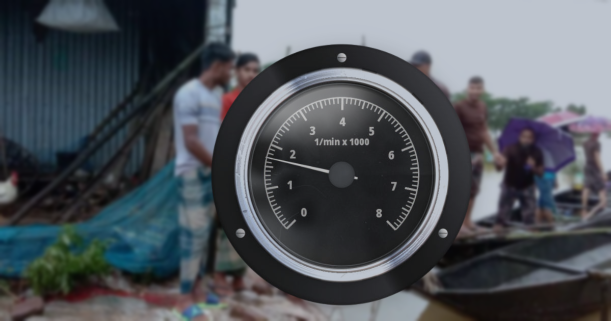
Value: 1700 rpm
